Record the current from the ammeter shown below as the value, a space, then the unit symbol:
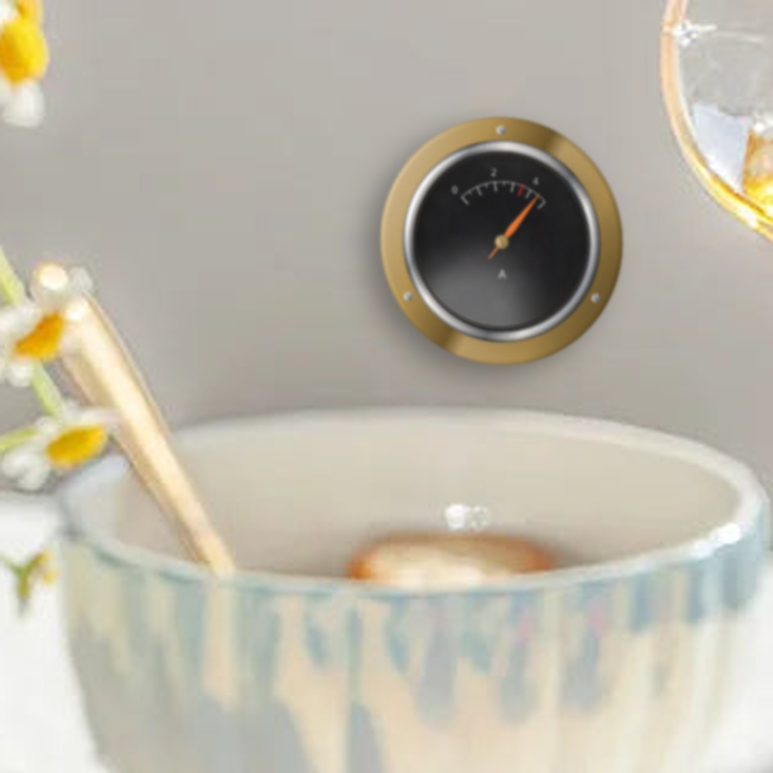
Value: 4.5 A
